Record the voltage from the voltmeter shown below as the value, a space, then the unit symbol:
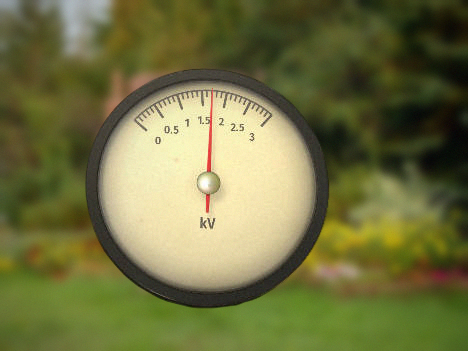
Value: 1.7 kV
